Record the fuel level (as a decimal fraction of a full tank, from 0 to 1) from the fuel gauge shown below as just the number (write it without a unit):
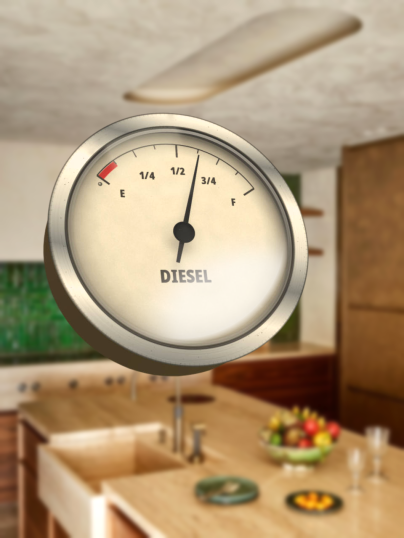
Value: 0.625
